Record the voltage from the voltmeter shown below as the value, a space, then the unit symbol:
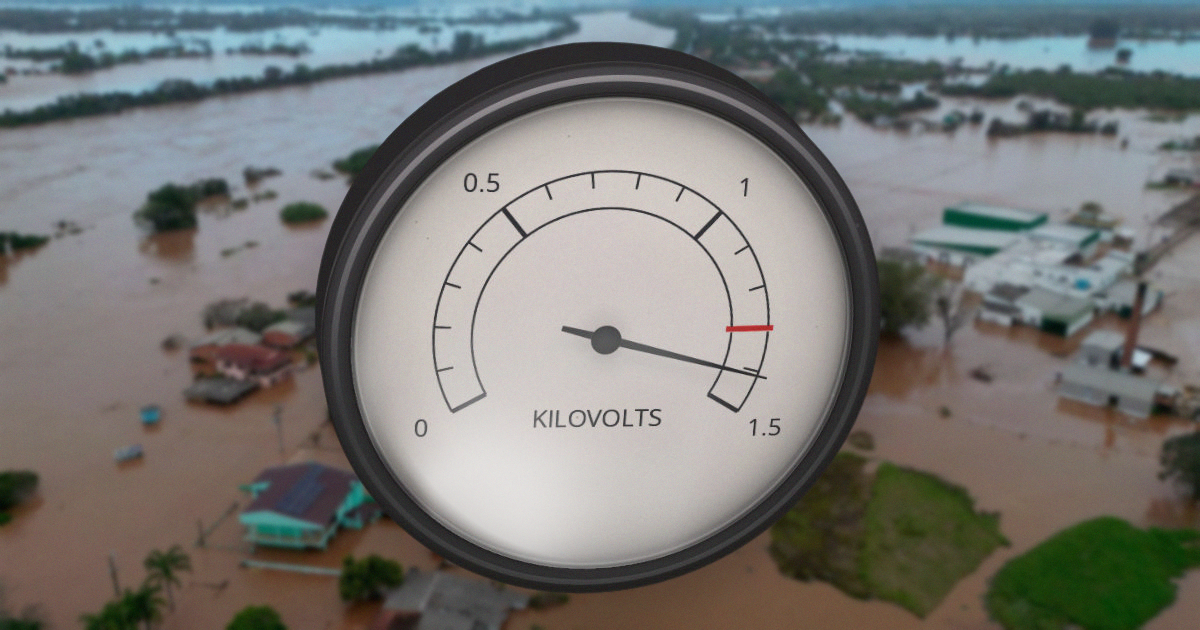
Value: 1.4 kV
